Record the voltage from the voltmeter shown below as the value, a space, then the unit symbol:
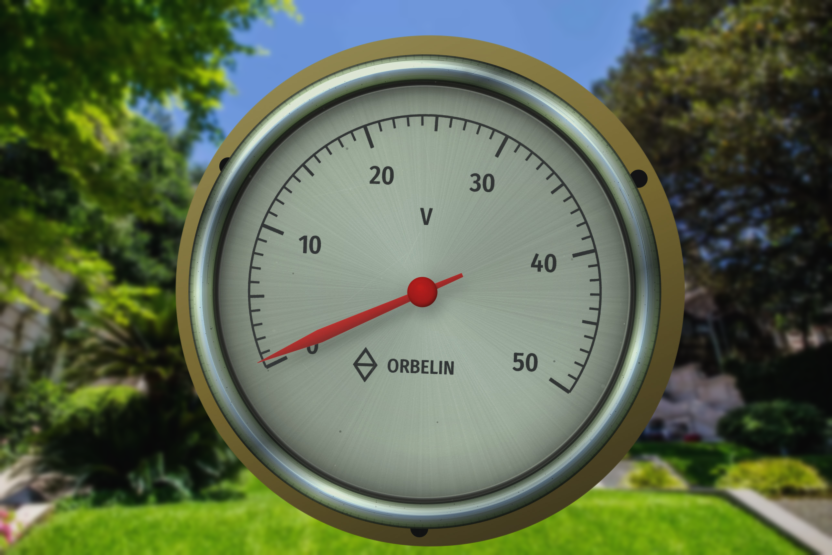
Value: 0.5 V
